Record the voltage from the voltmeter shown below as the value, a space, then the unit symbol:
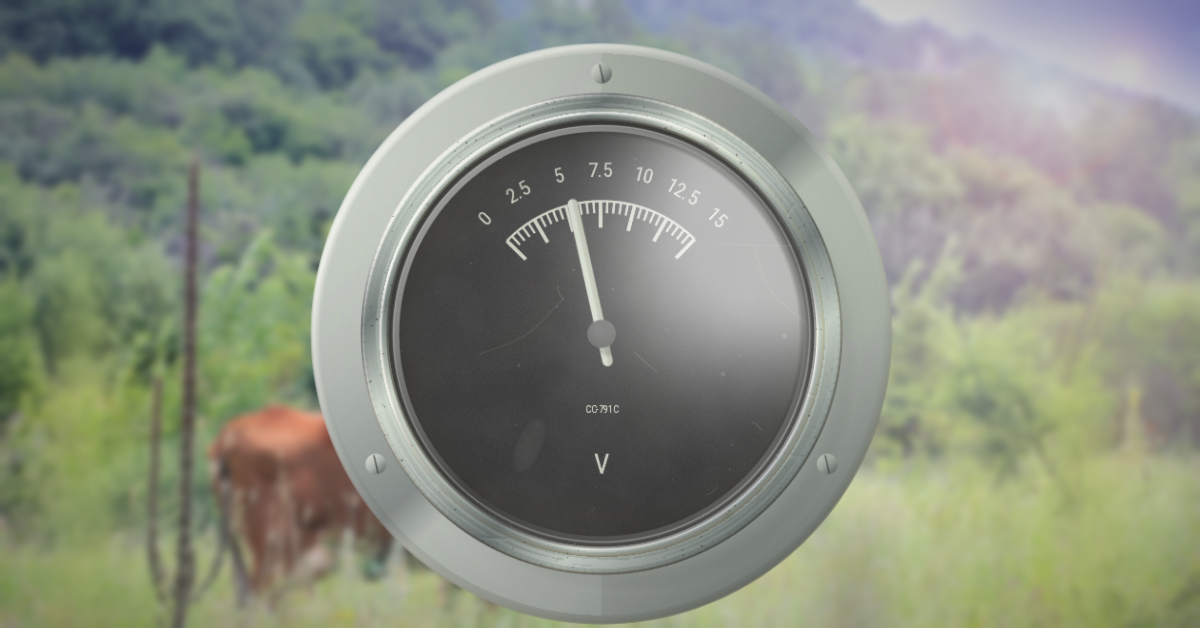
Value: 5.5 V
